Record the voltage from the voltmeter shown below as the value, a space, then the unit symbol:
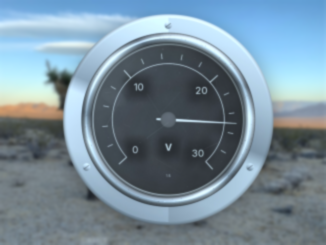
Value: 25 V
